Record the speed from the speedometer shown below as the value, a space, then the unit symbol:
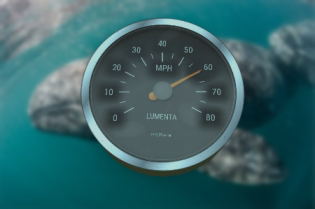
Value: 60 mph
